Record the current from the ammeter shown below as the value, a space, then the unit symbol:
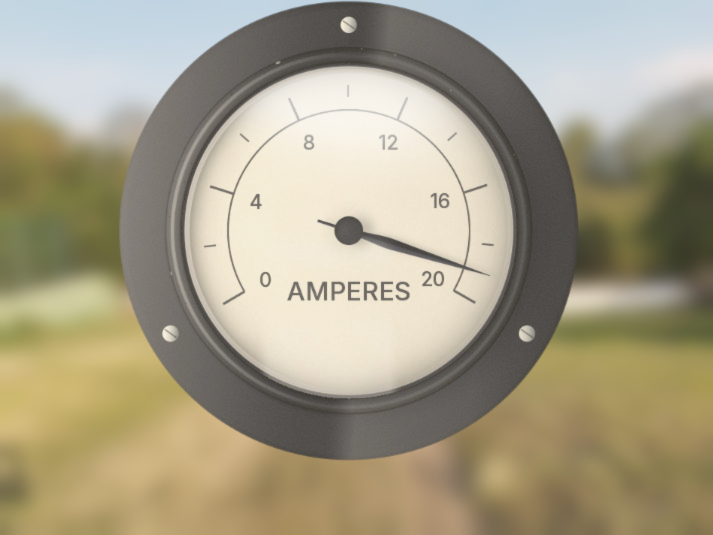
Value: 19 A
